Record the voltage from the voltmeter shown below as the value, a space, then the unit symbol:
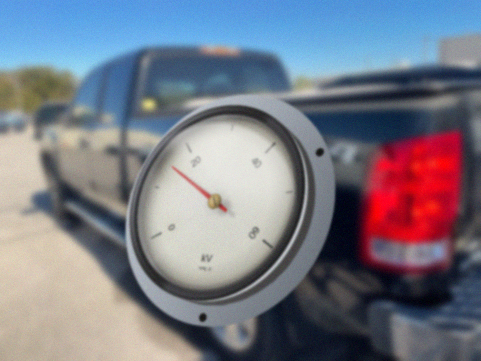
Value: 15 kV
